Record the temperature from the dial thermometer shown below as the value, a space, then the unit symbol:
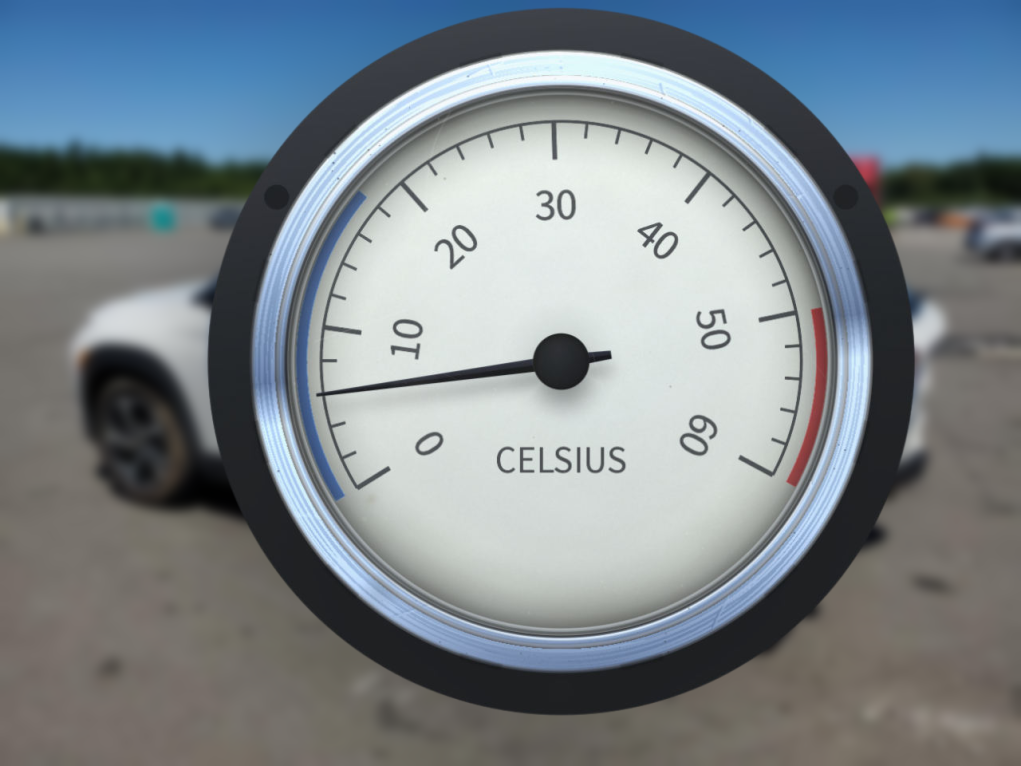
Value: 6 °C
